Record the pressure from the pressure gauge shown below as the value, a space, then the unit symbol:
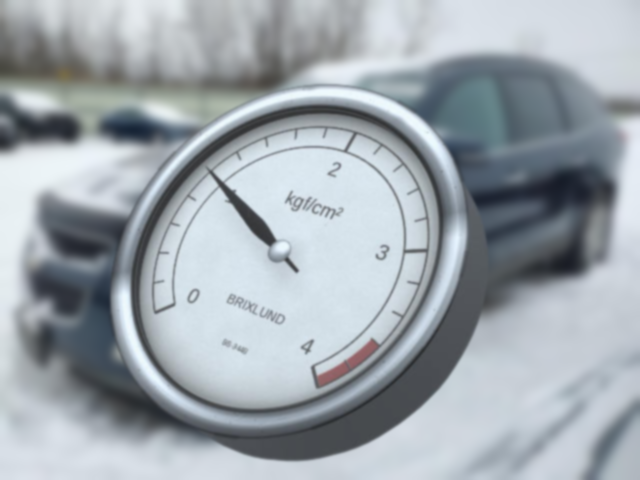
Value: 1 kg/cm²
